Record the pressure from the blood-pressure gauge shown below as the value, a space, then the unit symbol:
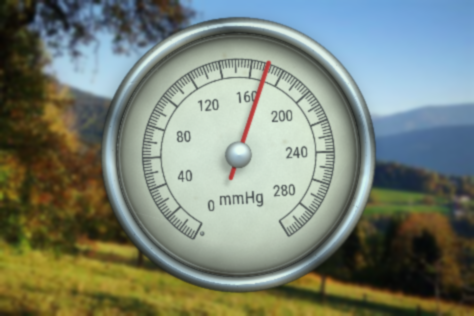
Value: 170 mmHg
